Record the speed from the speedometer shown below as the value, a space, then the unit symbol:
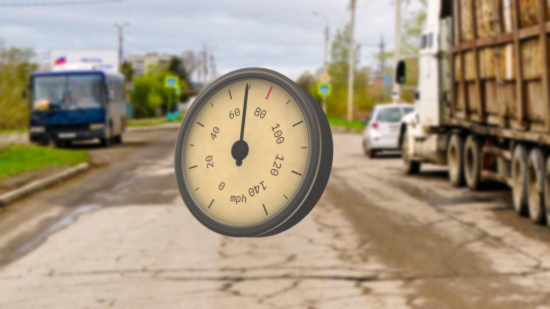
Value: 70 mph
